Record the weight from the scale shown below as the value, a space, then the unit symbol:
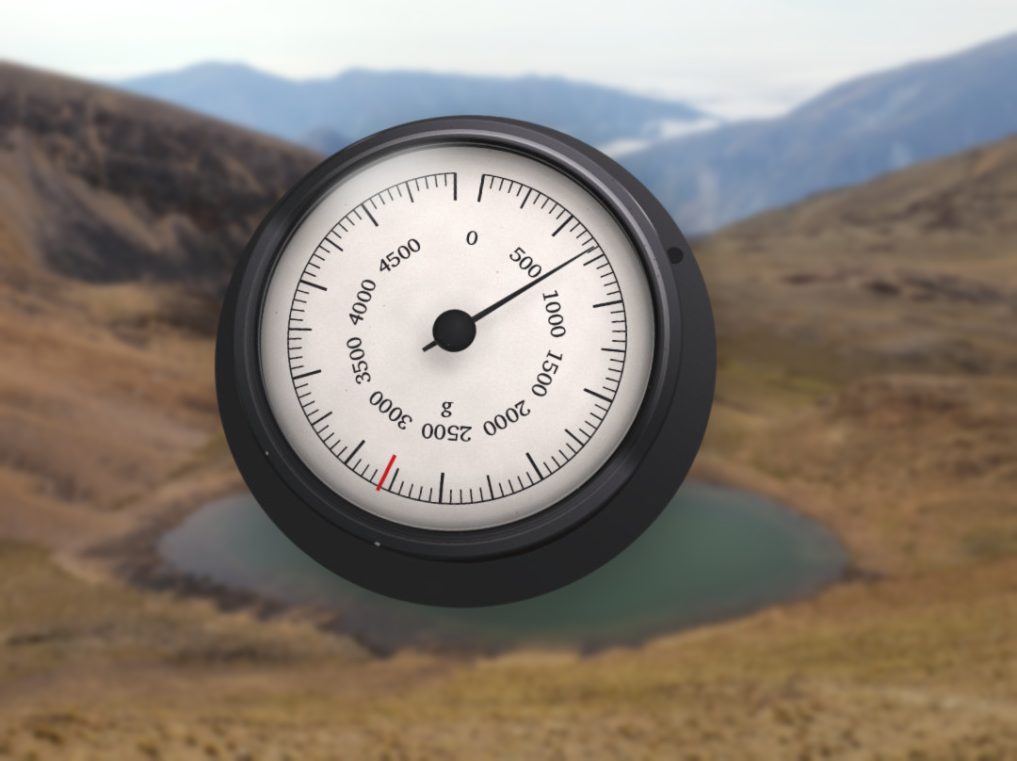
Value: 700 g
